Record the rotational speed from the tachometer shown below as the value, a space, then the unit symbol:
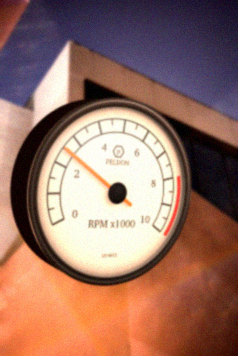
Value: 2500 rpm
